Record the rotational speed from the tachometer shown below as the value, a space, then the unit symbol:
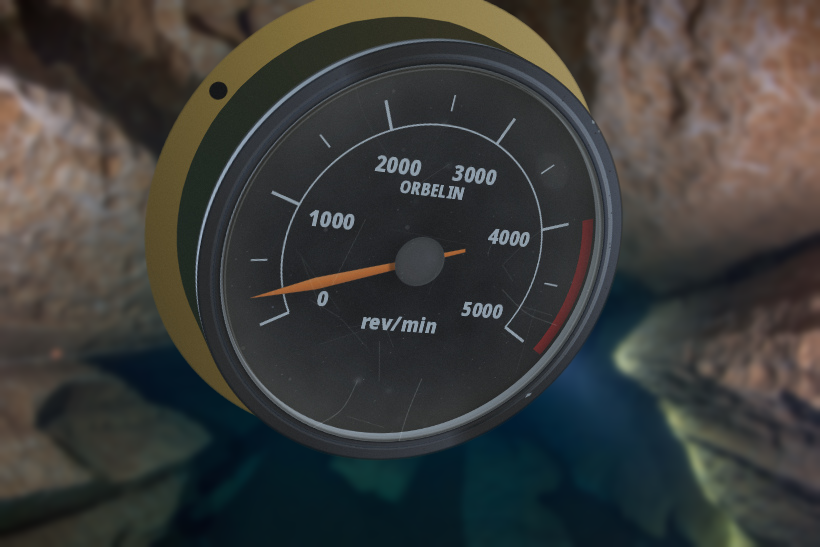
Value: 250 rpm
